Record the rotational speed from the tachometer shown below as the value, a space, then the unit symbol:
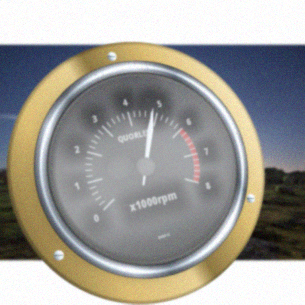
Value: 4800 rpm
